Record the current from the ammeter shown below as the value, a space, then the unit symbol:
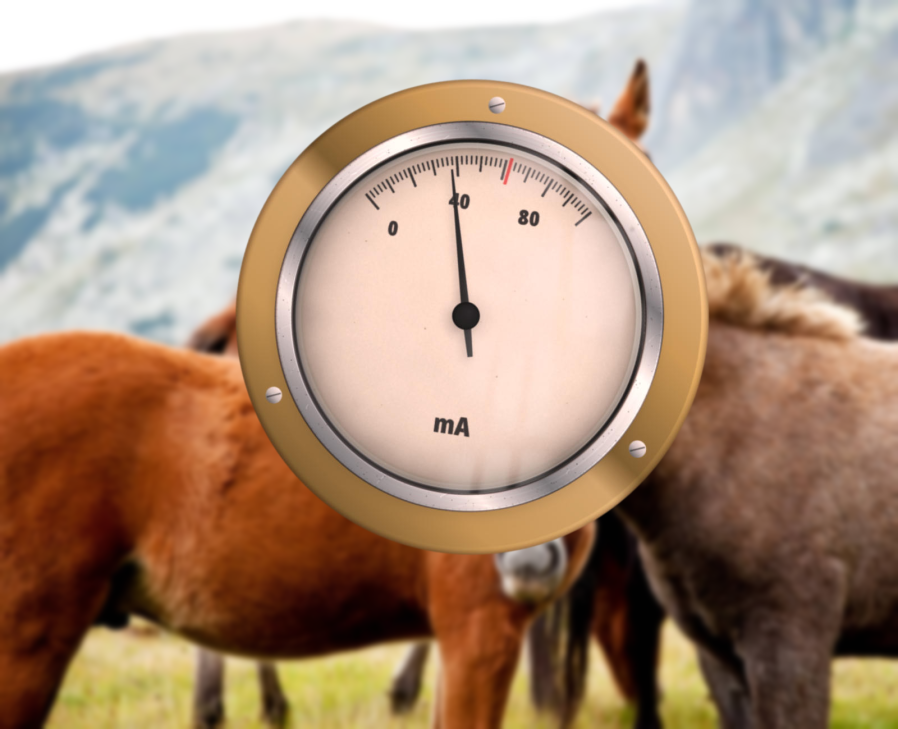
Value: 38 mA
